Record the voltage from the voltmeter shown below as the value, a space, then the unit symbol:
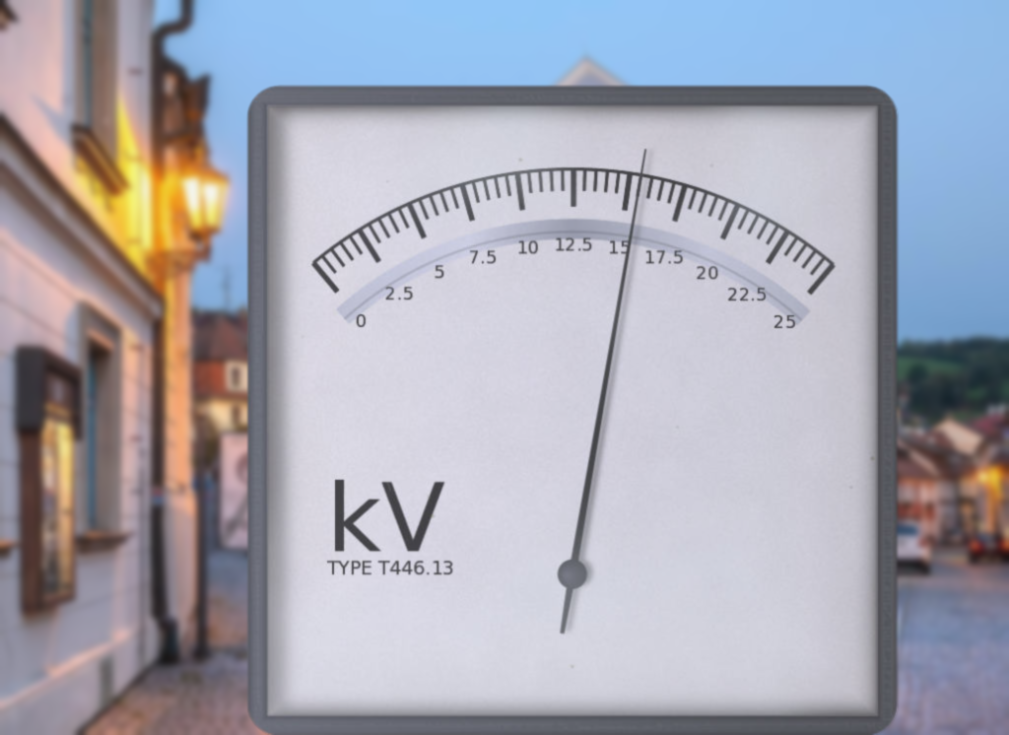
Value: 15.5 kV
